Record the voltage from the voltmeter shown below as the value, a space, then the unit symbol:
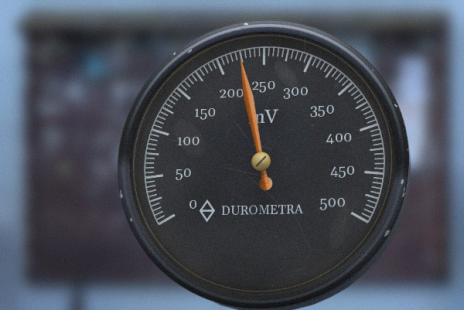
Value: 225 mV
